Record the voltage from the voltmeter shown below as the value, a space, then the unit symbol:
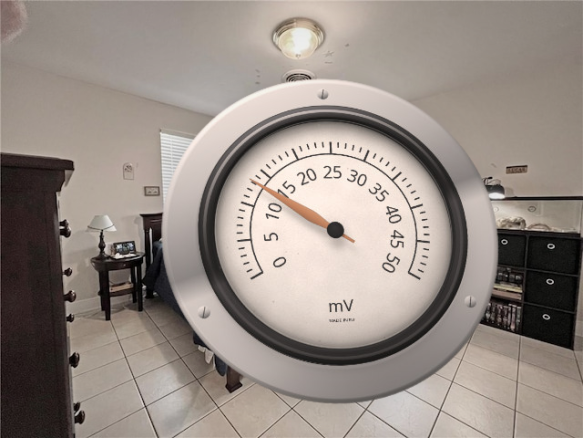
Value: 13 mV
